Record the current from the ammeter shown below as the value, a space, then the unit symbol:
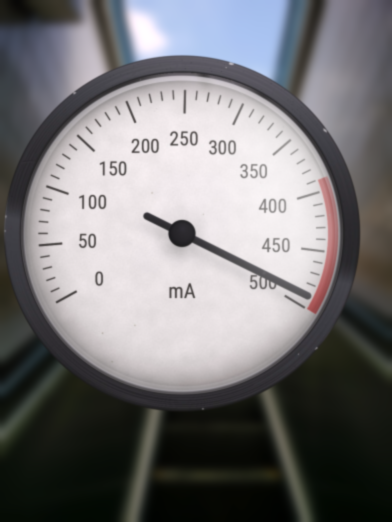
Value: 490 mA
